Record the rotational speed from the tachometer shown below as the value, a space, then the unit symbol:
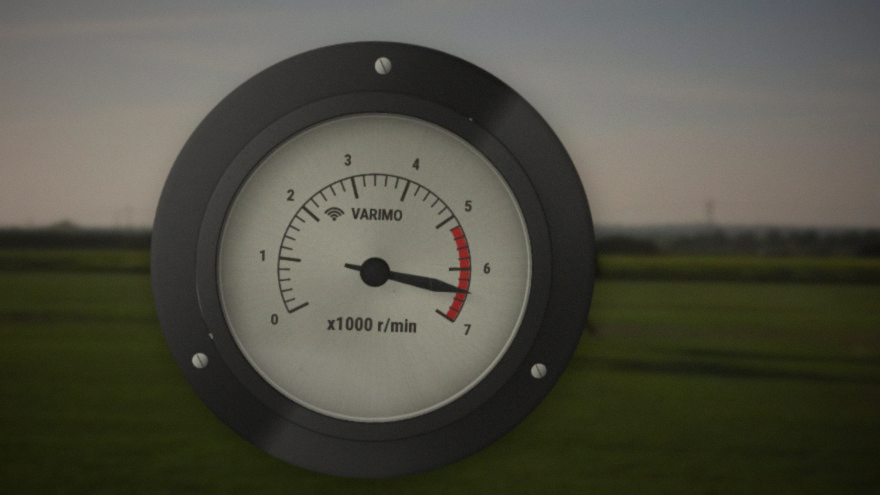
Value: 6400 rpm
